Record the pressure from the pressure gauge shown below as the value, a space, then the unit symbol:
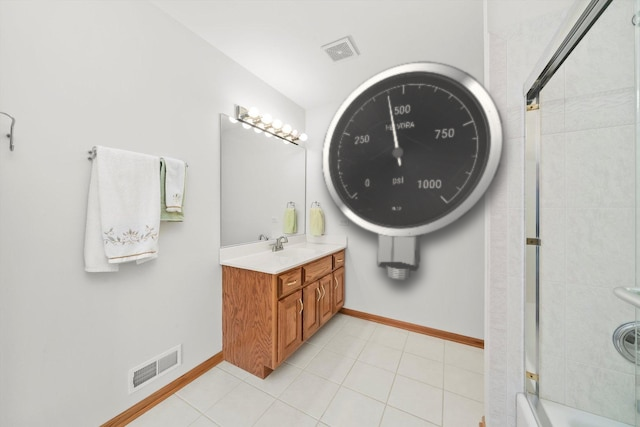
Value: 450 psi
